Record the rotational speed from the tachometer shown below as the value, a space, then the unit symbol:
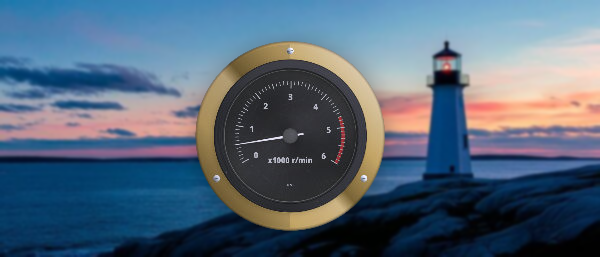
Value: 500 rpm
